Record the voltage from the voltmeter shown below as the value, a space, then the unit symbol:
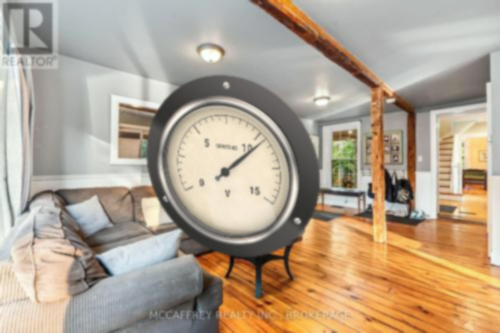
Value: 10.5 V
